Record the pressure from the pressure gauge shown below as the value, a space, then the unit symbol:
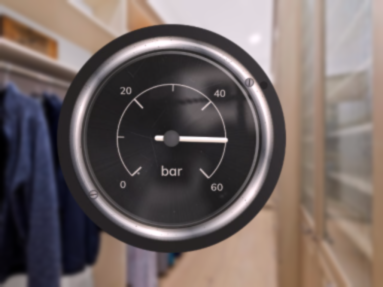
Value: 50 bar
